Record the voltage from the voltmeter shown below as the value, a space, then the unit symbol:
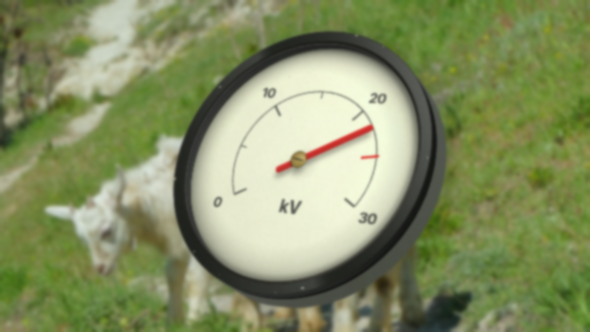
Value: 22.5 kV
